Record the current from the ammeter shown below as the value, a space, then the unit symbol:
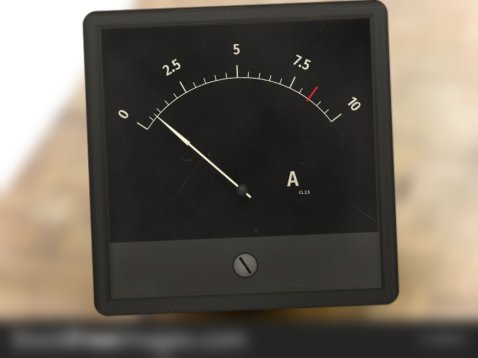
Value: 0.75 A
